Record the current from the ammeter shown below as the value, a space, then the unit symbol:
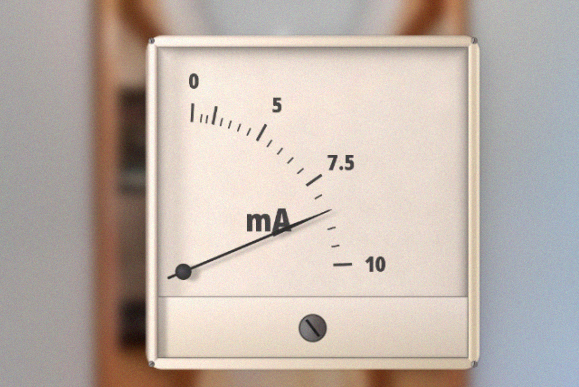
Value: 8.5 mA
